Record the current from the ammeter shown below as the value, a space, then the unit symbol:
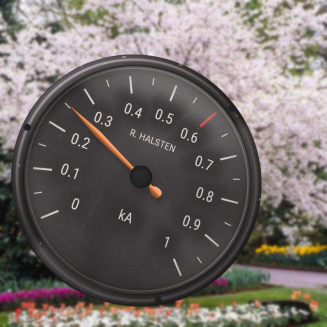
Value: 0.25 kA
